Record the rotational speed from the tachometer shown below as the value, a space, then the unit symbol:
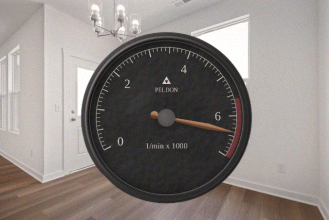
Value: 6400 rpm
